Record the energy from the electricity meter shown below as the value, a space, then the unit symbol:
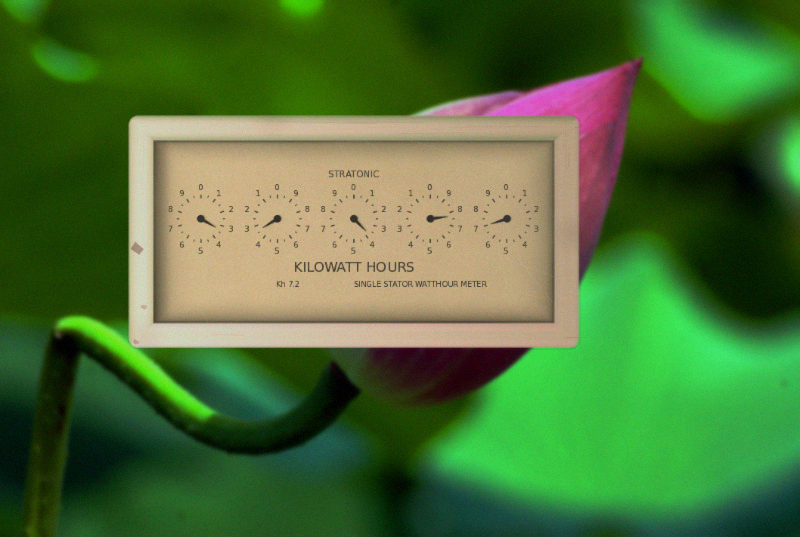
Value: 33377 kWh
